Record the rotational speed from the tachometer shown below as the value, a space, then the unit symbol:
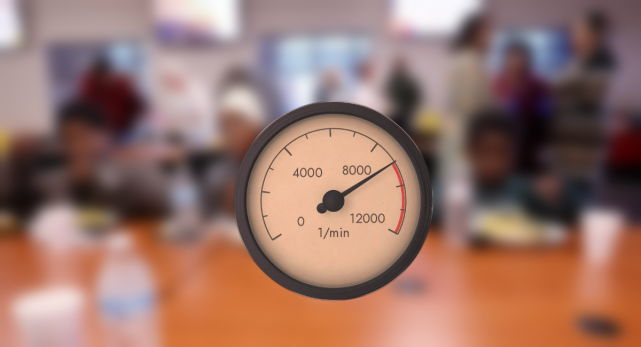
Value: 9000 rpm
